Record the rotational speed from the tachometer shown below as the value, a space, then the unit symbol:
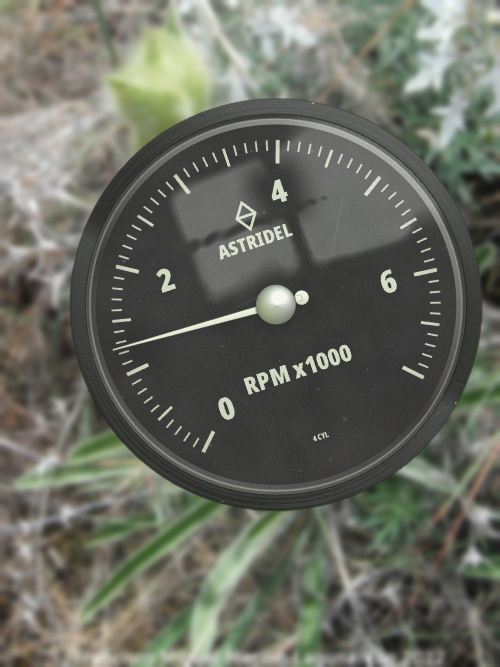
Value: 1250 rpm
